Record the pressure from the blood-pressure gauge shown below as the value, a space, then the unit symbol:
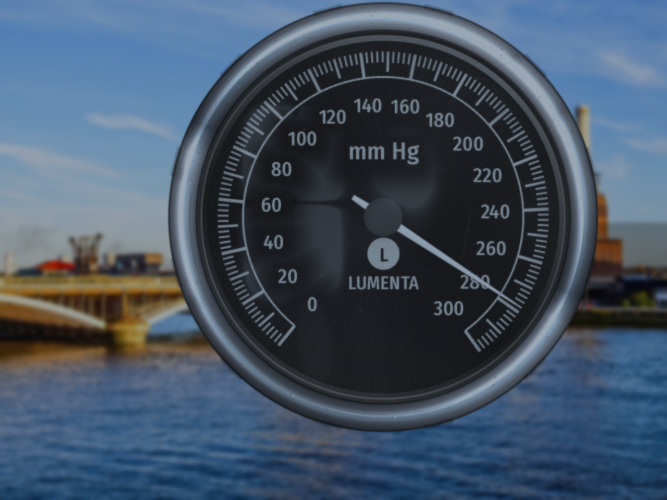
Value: 278 mmHg
